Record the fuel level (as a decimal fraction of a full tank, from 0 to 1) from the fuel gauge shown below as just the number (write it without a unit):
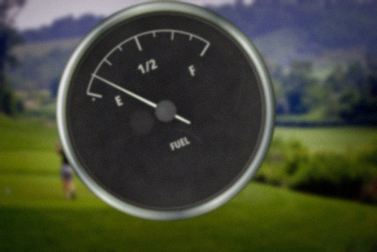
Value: 0.125
